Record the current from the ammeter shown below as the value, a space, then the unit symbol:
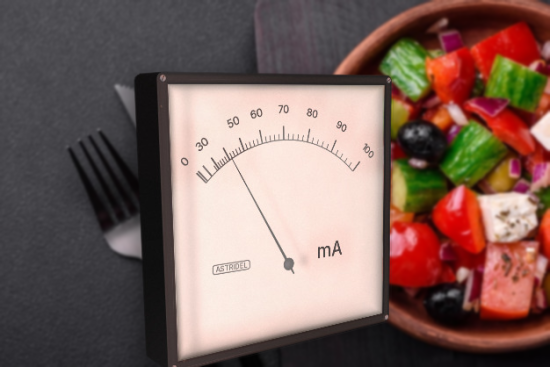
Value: 40 mA
